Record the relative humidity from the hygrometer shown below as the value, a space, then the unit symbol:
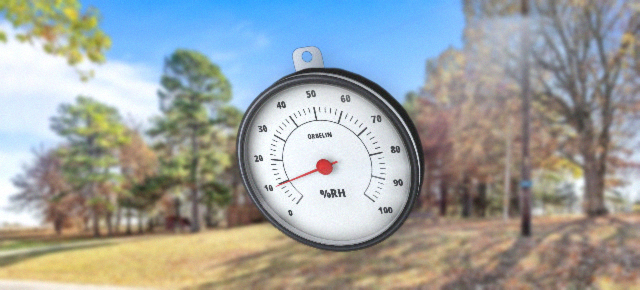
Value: 10 %
